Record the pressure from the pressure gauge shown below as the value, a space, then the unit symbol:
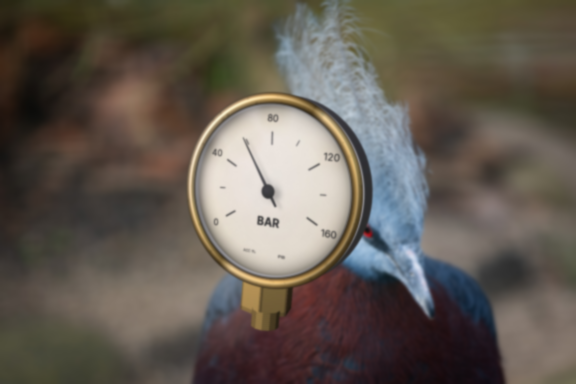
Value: 60 bar
